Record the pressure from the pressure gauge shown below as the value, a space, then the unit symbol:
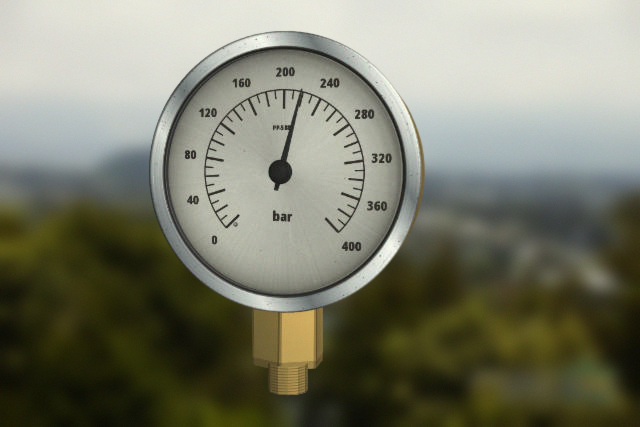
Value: 220 bar
